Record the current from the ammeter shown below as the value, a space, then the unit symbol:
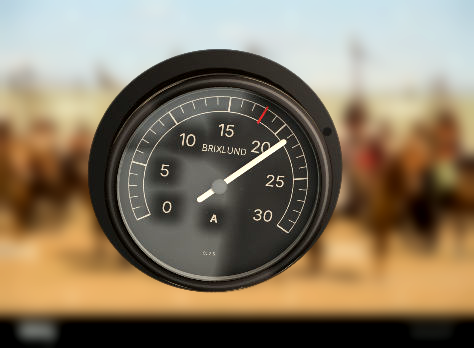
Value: 21 A
